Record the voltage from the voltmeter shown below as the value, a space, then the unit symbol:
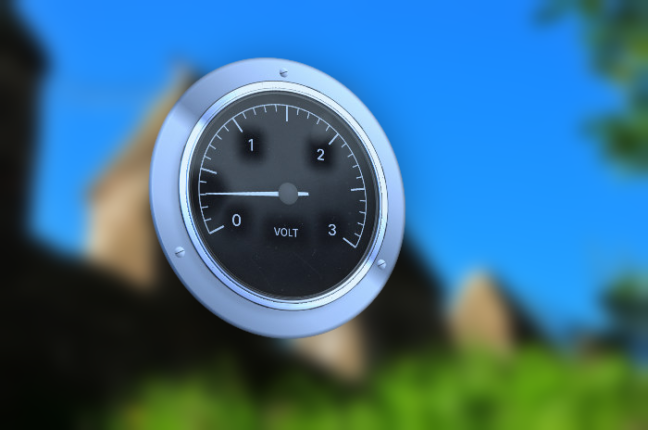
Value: 0.3 V
